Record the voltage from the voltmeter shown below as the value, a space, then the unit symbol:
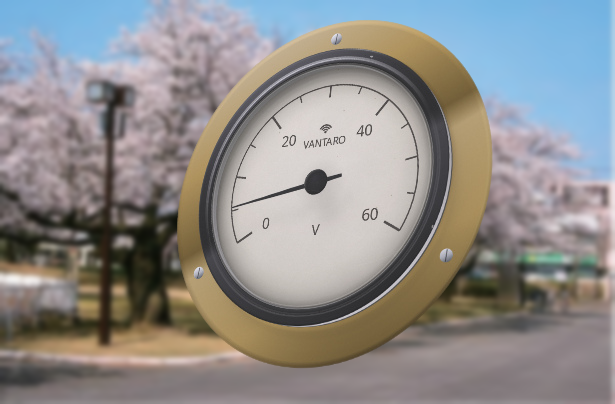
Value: 5 V
